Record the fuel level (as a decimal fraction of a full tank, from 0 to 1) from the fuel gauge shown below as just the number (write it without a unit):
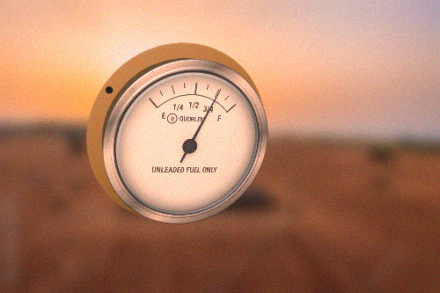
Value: 0.75
